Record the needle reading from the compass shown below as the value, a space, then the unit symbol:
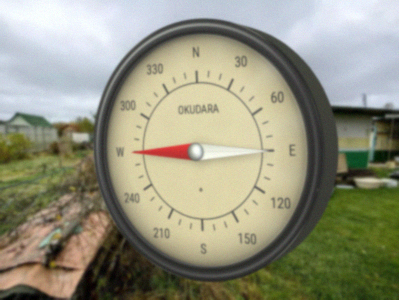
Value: 270 °
